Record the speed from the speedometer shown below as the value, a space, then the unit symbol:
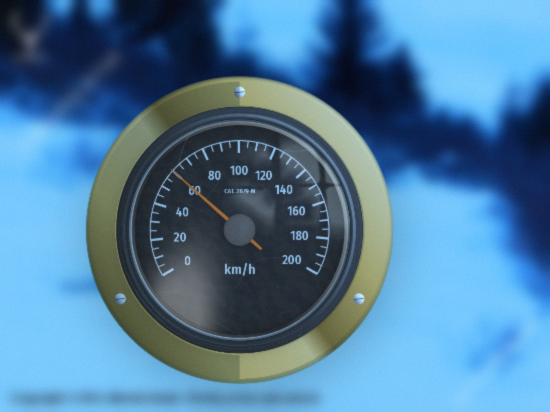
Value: 60 km/h
